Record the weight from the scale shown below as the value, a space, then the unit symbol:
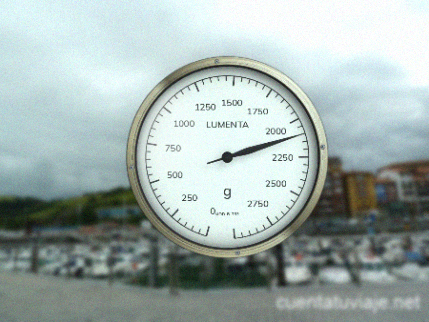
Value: 2100 g
